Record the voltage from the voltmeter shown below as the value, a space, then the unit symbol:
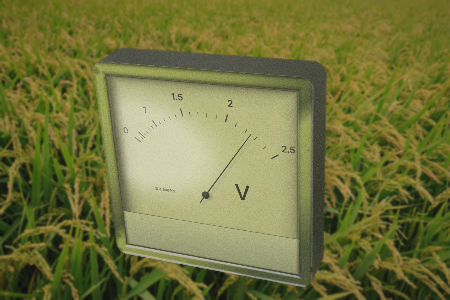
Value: 2.25 V
